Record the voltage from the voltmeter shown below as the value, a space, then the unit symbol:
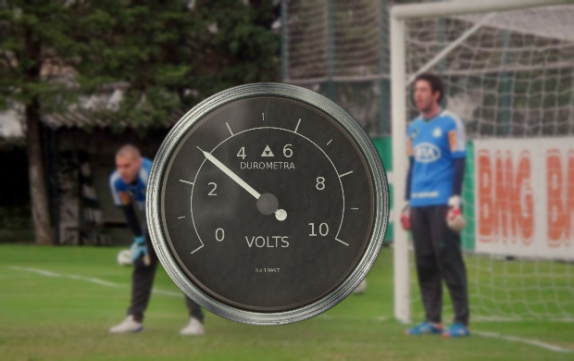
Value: 3 V
